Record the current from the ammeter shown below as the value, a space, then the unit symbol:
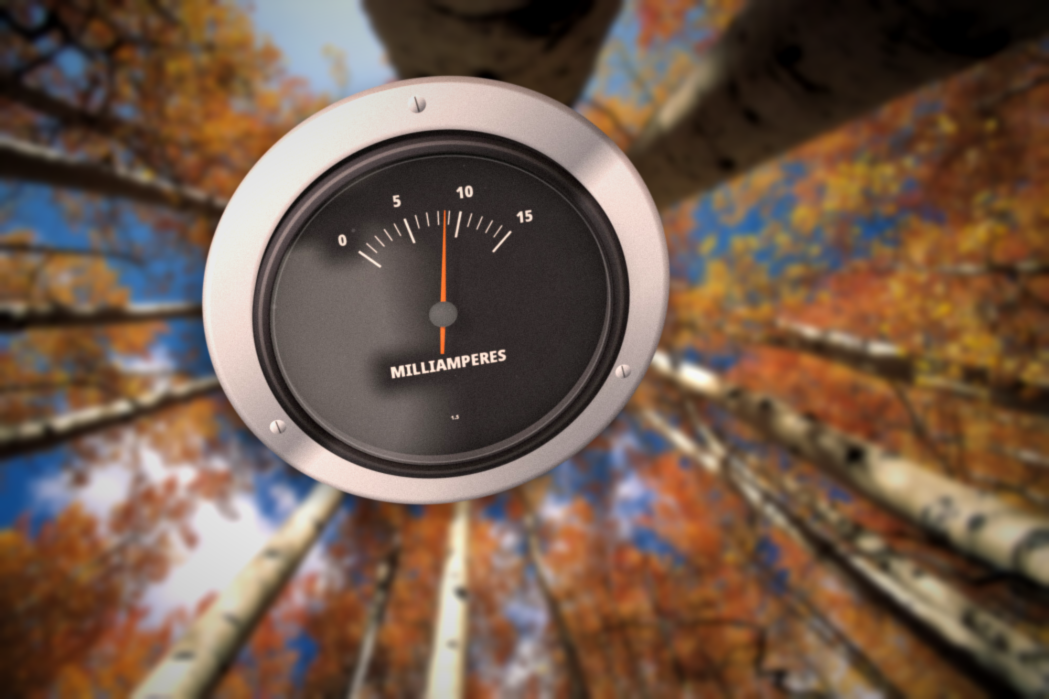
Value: 8.5 mA
